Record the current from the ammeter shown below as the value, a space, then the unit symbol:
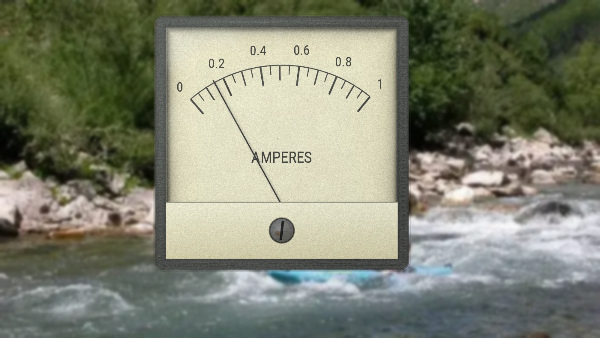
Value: 0.15 A
